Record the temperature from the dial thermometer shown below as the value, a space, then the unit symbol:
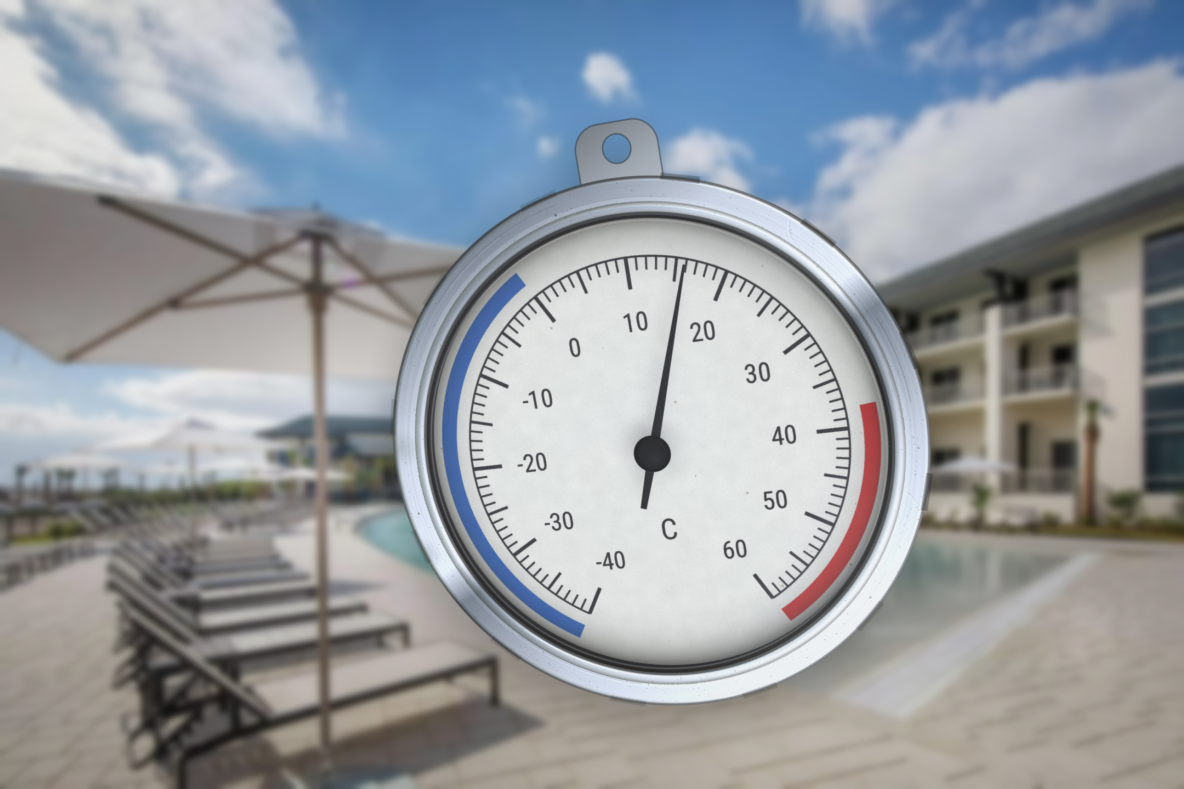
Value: 16 °C
